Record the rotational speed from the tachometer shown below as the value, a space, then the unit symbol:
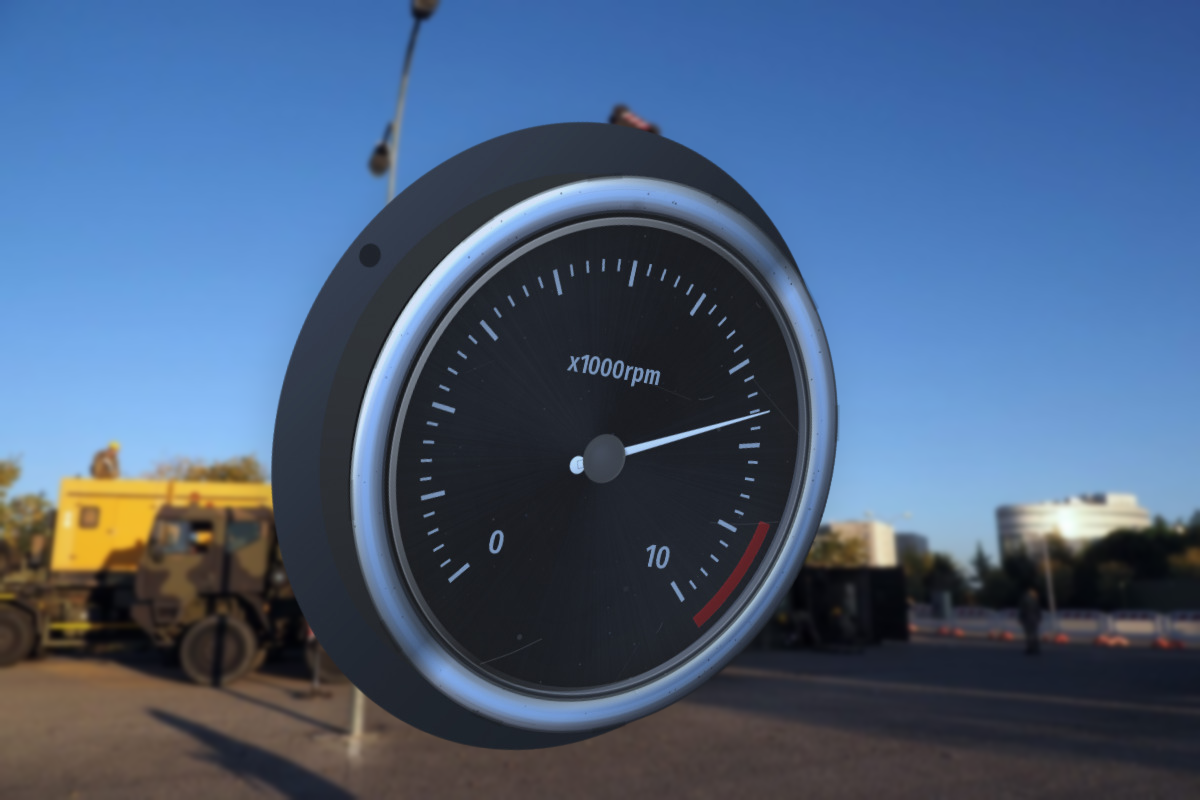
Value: 7600 rpm
